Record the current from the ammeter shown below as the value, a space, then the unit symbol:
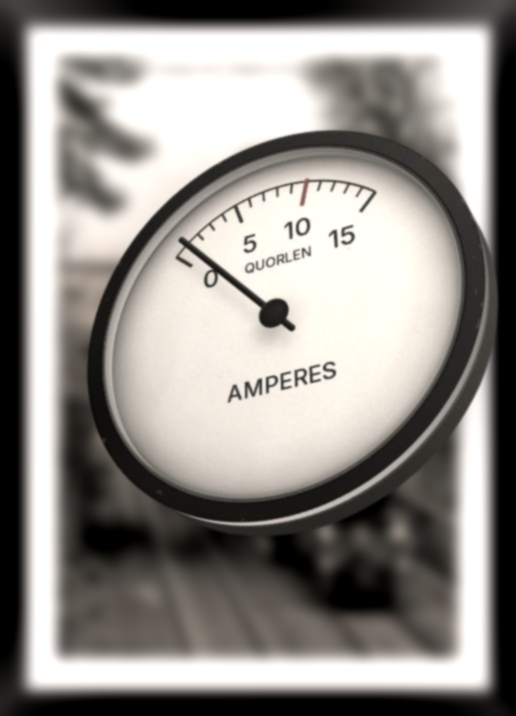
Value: 1 A
